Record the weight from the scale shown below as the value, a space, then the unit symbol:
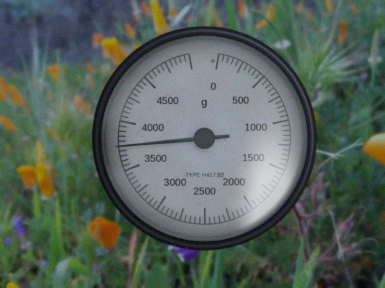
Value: 3750 g
